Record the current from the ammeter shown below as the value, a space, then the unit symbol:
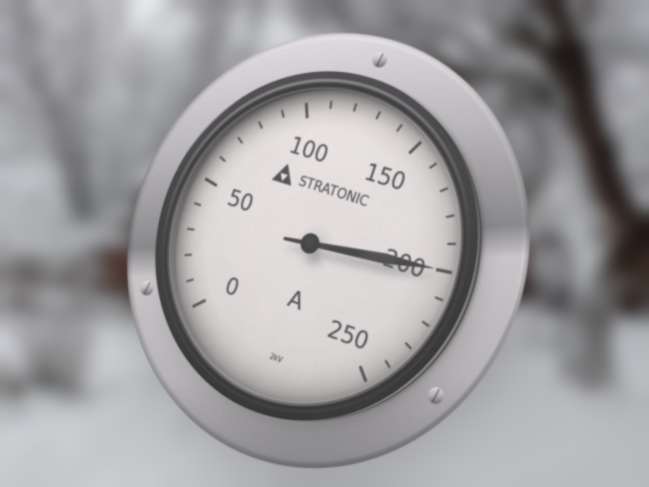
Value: 200 A
